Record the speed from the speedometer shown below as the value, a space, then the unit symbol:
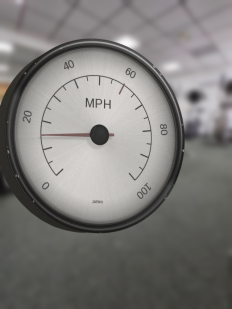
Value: 15 mph
